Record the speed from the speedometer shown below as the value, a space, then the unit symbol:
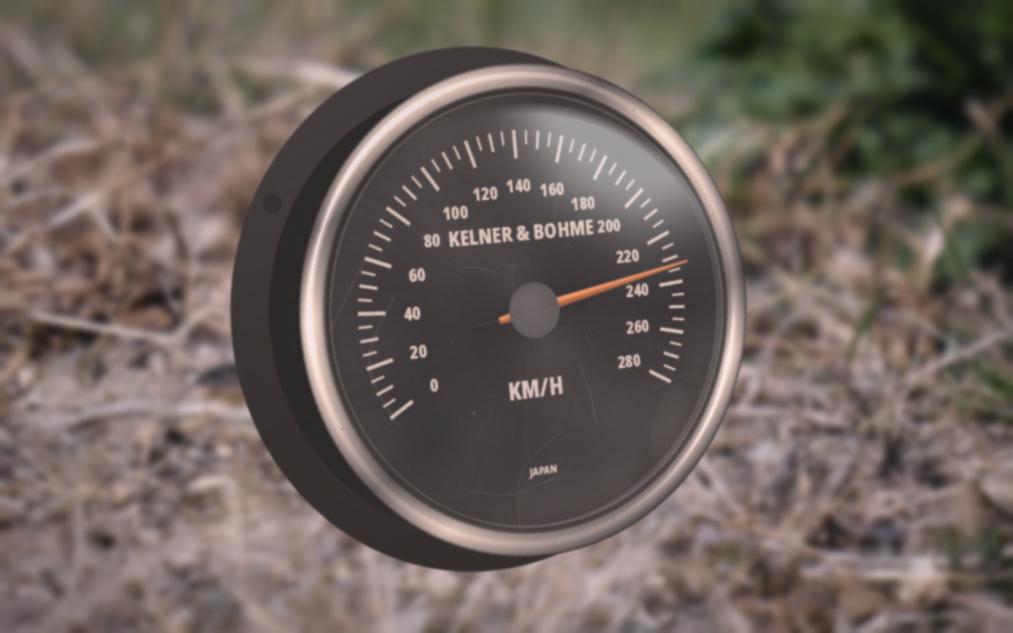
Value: 232.5 km/h
